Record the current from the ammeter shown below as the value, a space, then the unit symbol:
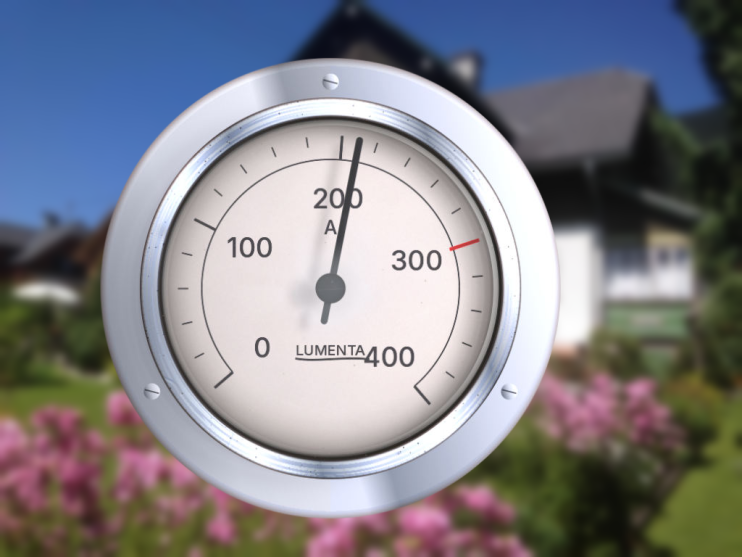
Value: 210 A
